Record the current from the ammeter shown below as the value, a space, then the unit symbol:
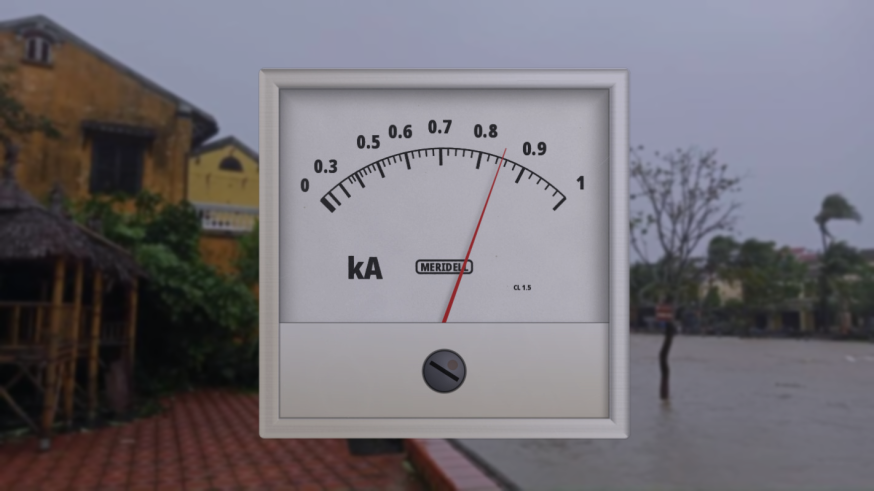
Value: 0.85 kA
